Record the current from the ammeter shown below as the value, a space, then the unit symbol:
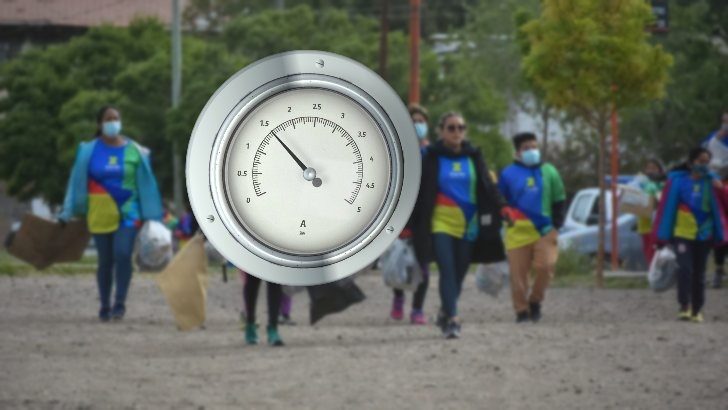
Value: 1.5 A
